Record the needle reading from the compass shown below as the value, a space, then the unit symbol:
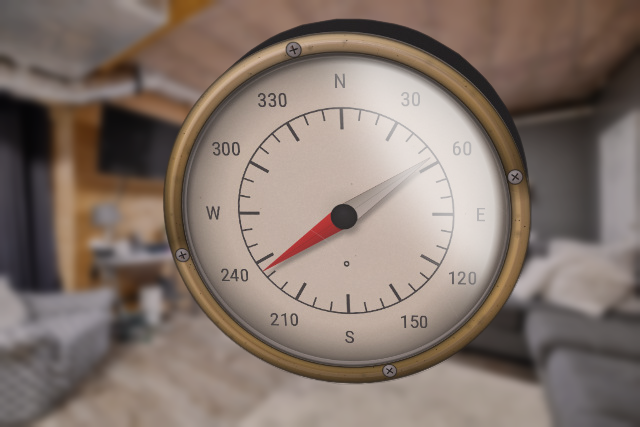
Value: 235 °
